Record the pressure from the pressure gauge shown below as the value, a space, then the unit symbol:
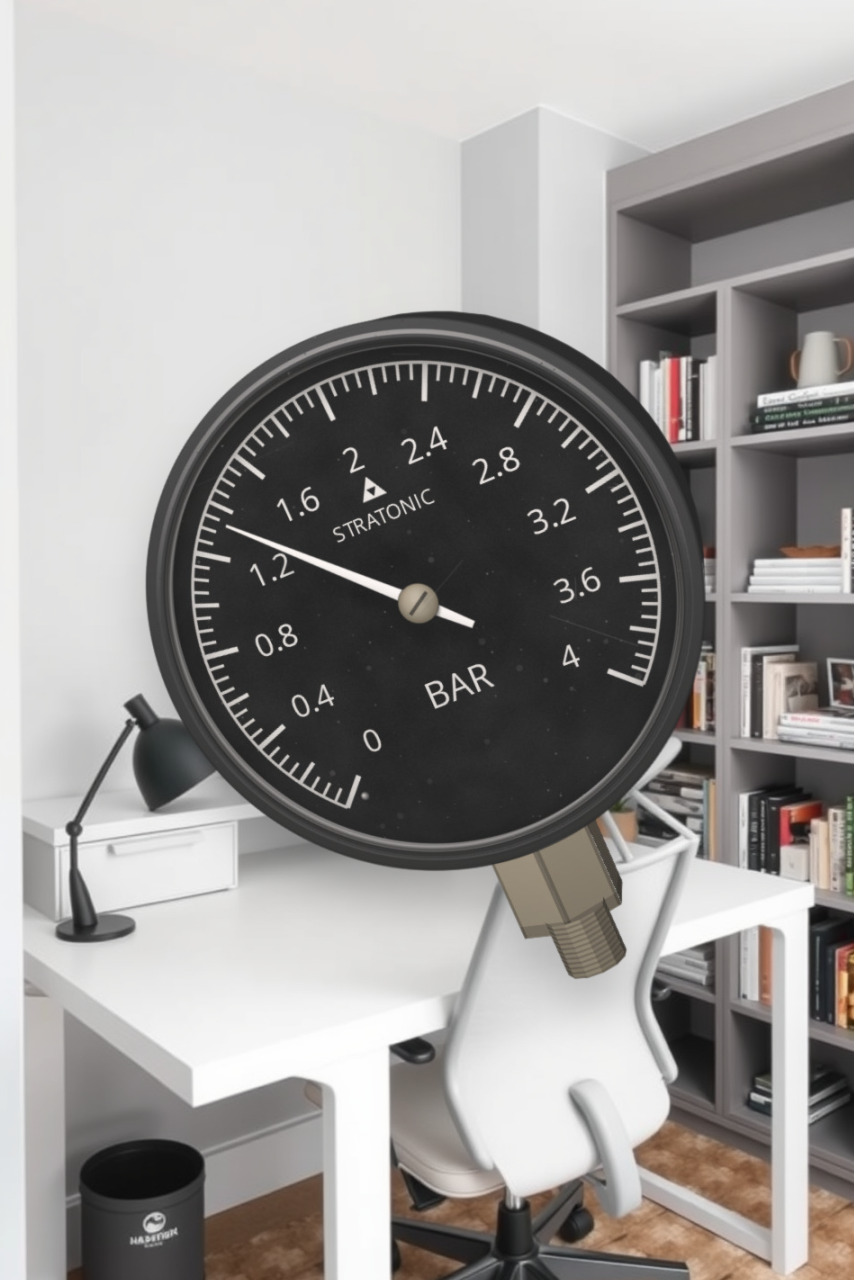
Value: 1.35 bar
